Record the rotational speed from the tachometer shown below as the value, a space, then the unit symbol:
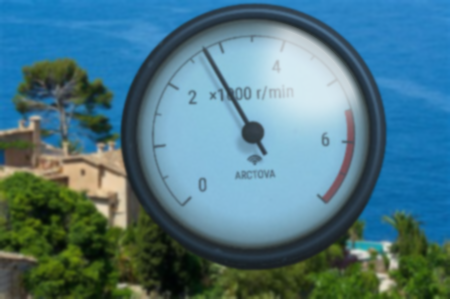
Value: 2750 rpm
